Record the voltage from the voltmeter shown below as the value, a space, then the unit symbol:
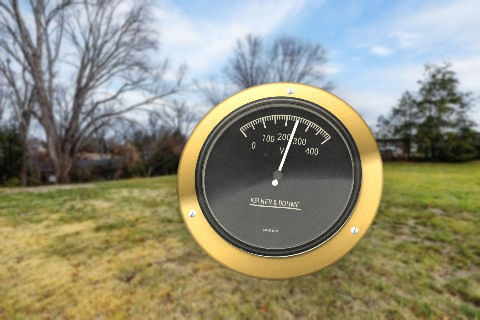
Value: 250 V
